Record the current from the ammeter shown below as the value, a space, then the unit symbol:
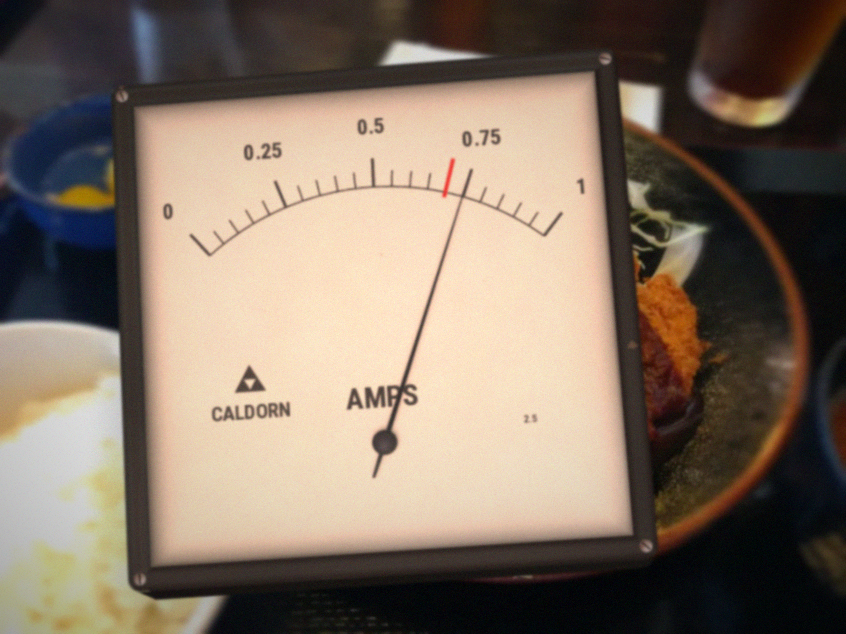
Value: 0.75 A
